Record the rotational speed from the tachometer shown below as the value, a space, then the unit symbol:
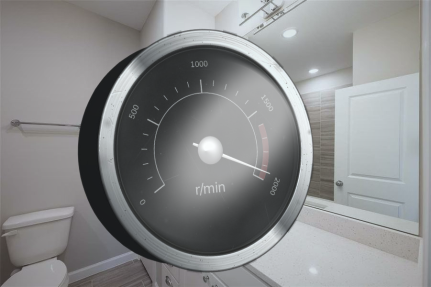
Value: 1950 rpm
